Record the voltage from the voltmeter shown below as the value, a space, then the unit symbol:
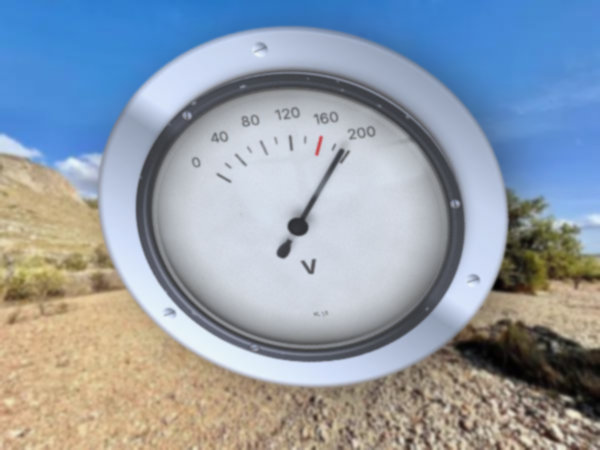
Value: 190 V
